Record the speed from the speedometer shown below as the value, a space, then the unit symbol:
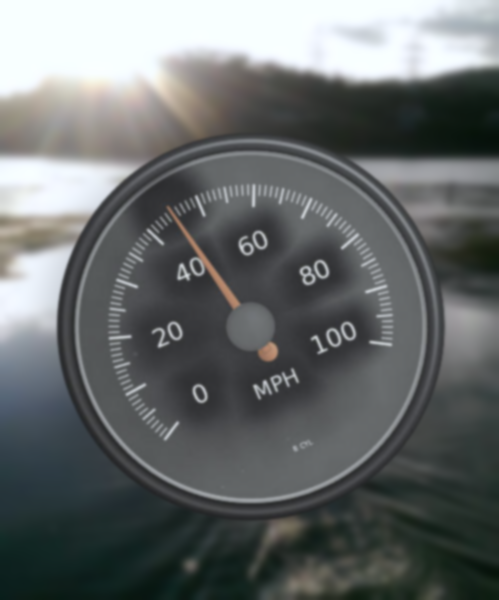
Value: 45 mph
